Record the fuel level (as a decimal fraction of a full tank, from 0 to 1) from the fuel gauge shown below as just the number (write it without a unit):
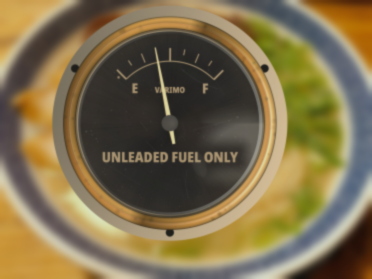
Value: 0.375
